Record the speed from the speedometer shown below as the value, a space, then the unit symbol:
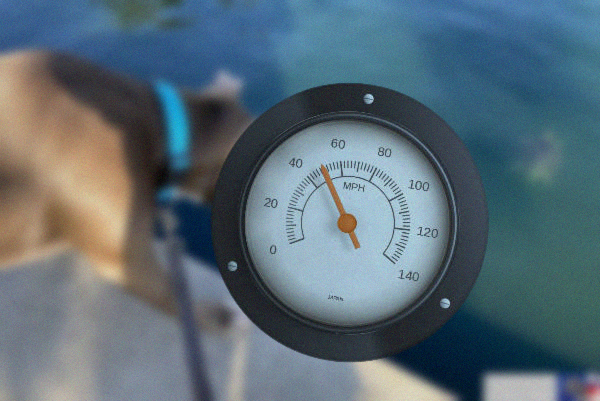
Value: 50 mph
